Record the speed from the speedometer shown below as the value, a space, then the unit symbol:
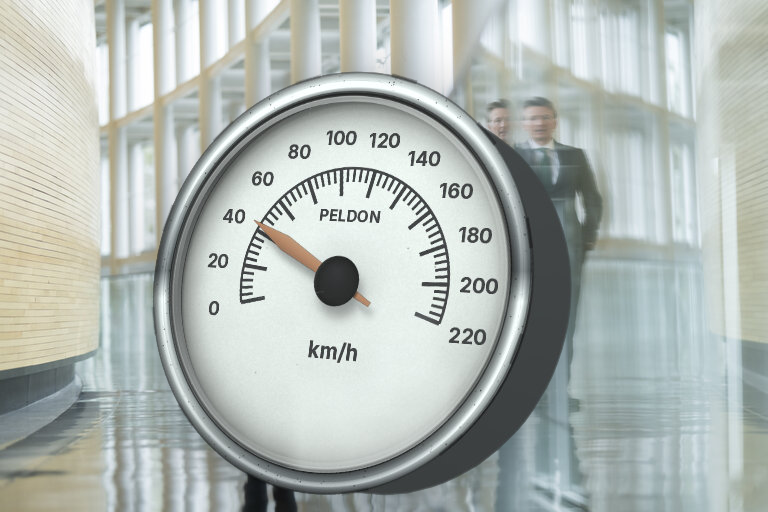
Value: 44 km/h
